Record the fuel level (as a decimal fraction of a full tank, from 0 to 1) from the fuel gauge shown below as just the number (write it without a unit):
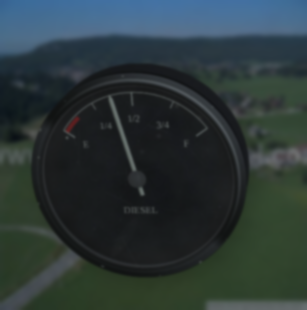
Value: 0.375
